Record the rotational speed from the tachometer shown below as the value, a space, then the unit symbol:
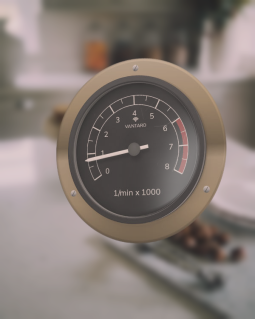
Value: 750 rpm
